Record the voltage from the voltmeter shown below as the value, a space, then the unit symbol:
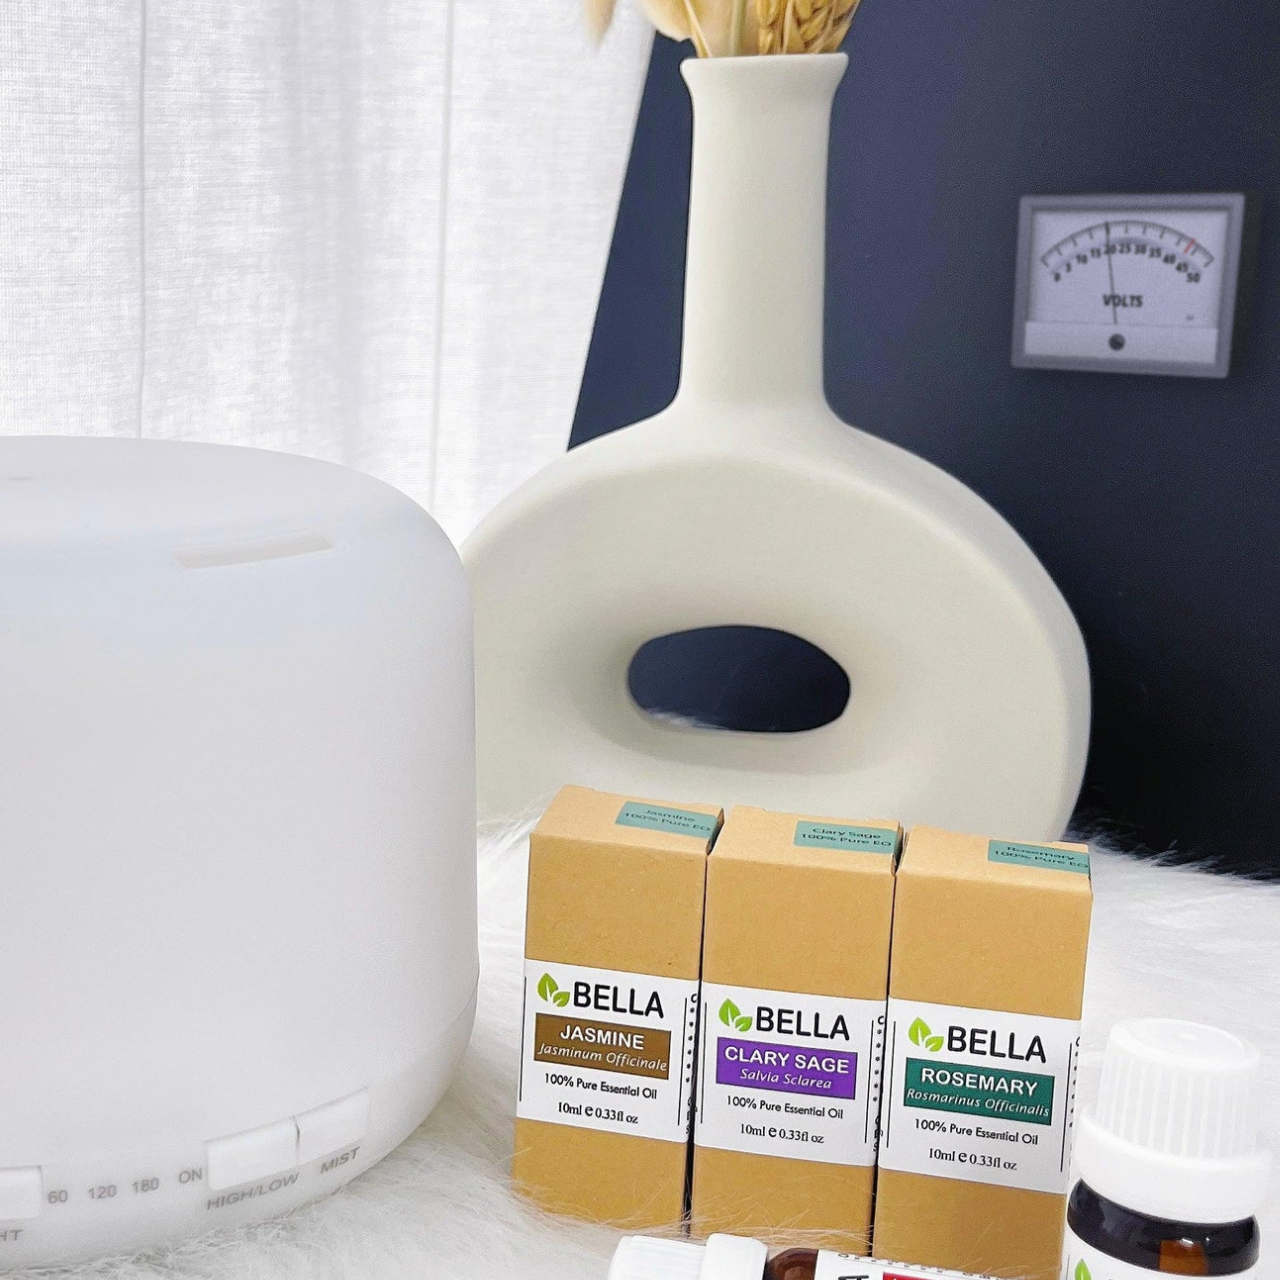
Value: 20 V
